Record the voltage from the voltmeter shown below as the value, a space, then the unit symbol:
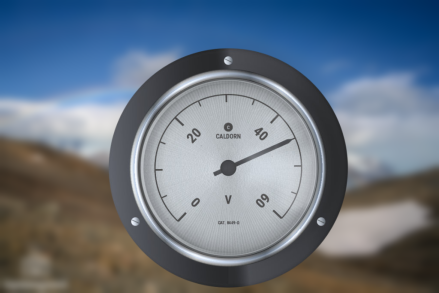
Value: 45 V
